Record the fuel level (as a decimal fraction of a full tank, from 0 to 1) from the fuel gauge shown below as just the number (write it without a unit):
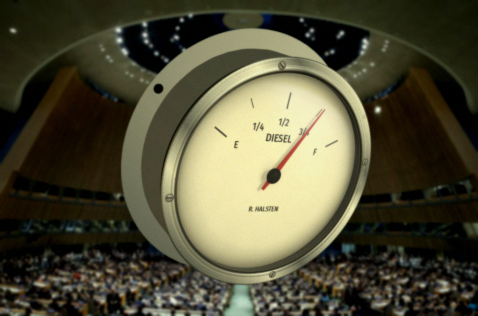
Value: 0.75
